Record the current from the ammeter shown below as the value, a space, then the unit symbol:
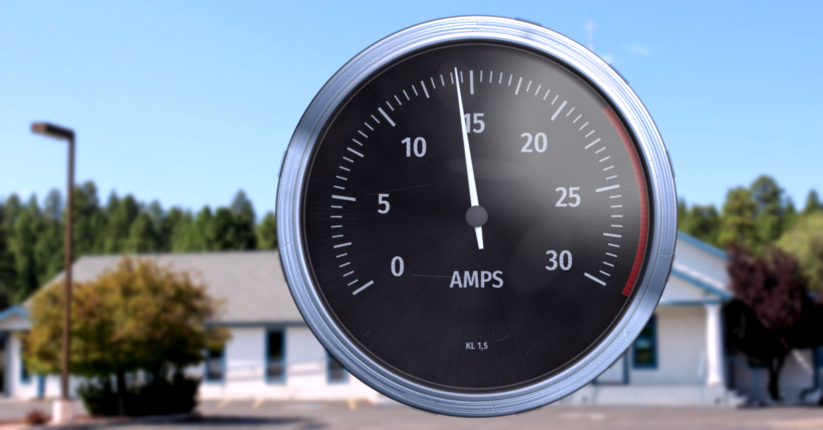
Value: 14.25 A
